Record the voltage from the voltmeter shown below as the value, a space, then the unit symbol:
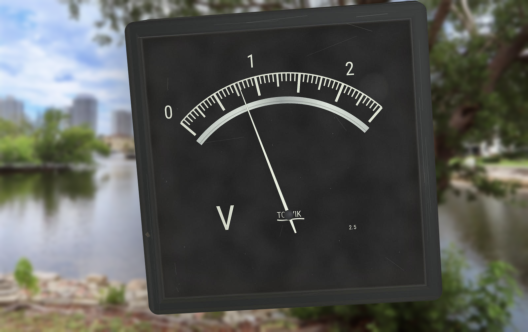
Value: 0.8 V
